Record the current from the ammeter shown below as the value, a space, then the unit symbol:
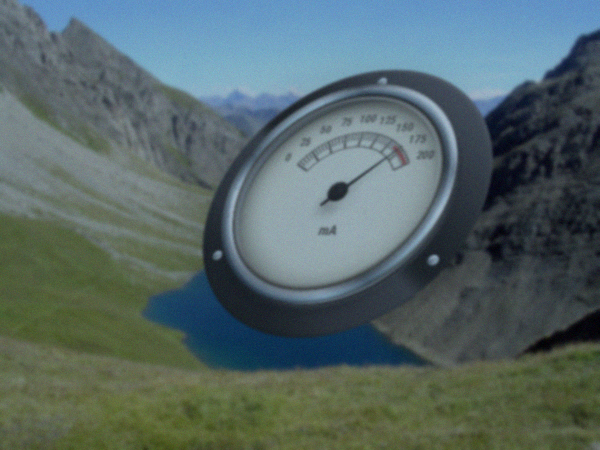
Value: 175 mA
